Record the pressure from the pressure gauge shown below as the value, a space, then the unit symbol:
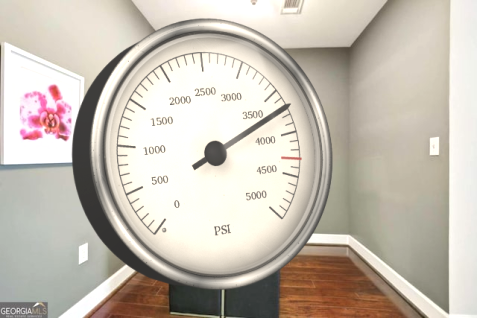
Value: 3700 psi
